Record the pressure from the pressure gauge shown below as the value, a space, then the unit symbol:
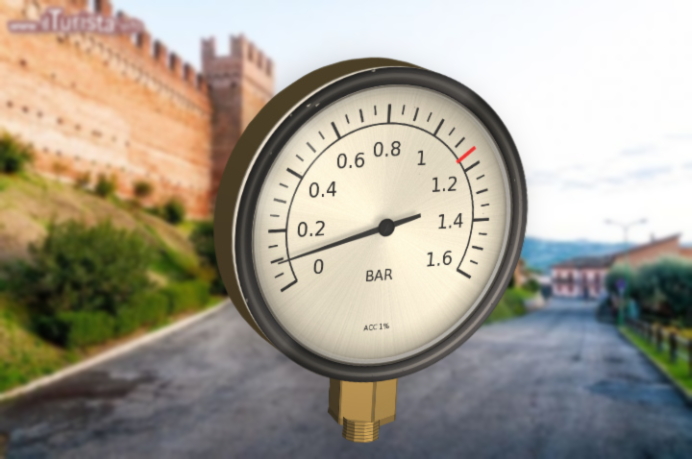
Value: 0.1 bar
